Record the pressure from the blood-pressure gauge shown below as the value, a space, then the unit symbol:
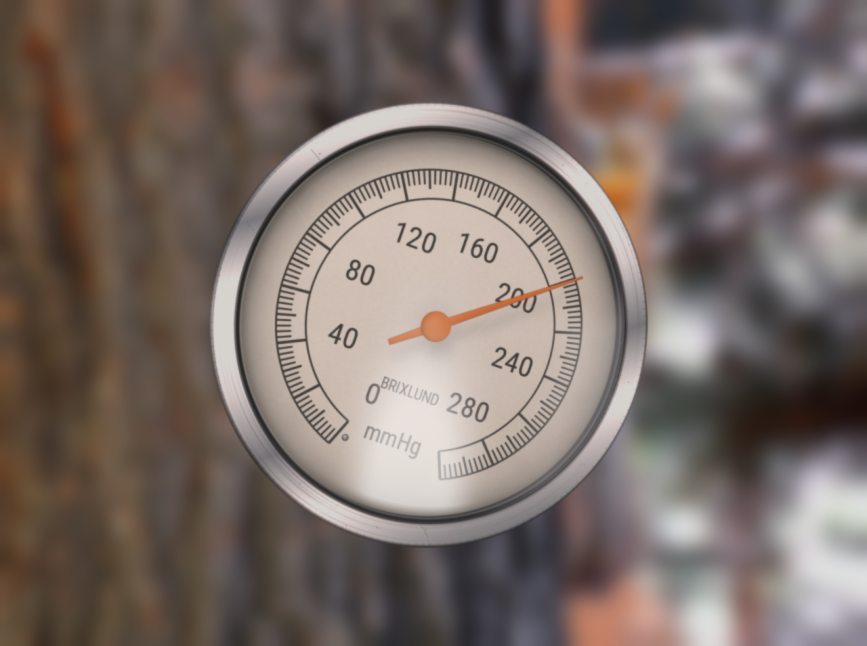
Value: 200 mmHg
